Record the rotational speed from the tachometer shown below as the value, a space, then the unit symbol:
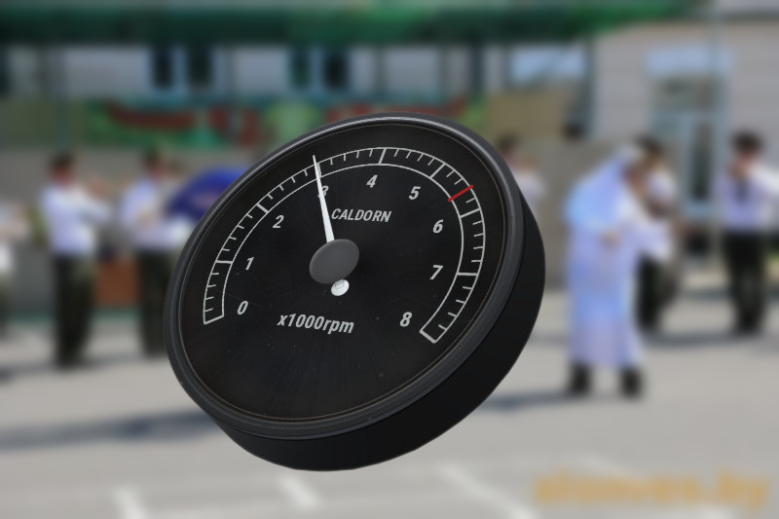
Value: 3000 rpm
